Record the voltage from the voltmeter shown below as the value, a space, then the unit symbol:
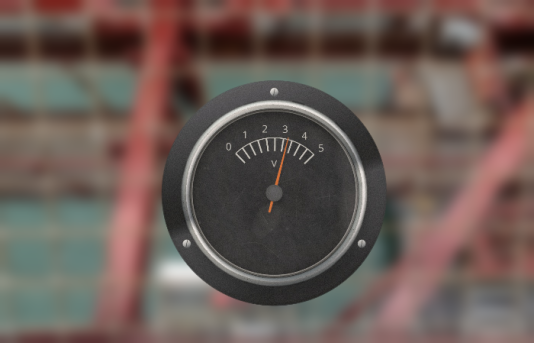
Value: 3.25 V
